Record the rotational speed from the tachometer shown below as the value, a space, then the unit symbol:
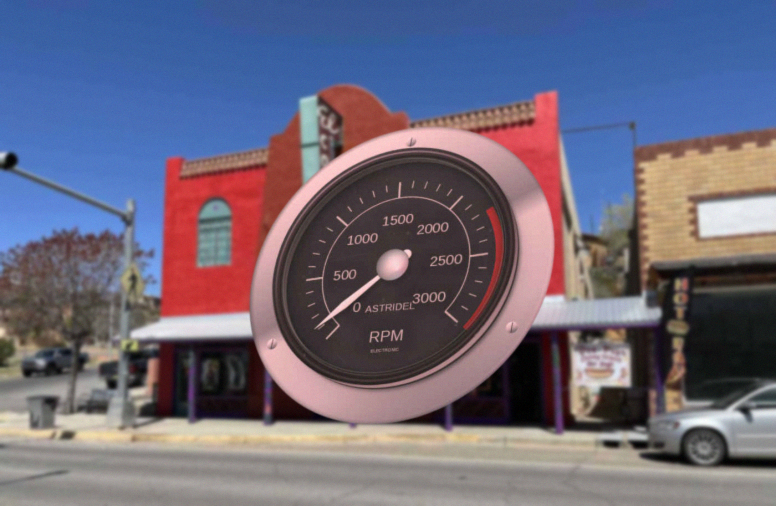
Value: 100 rpm
